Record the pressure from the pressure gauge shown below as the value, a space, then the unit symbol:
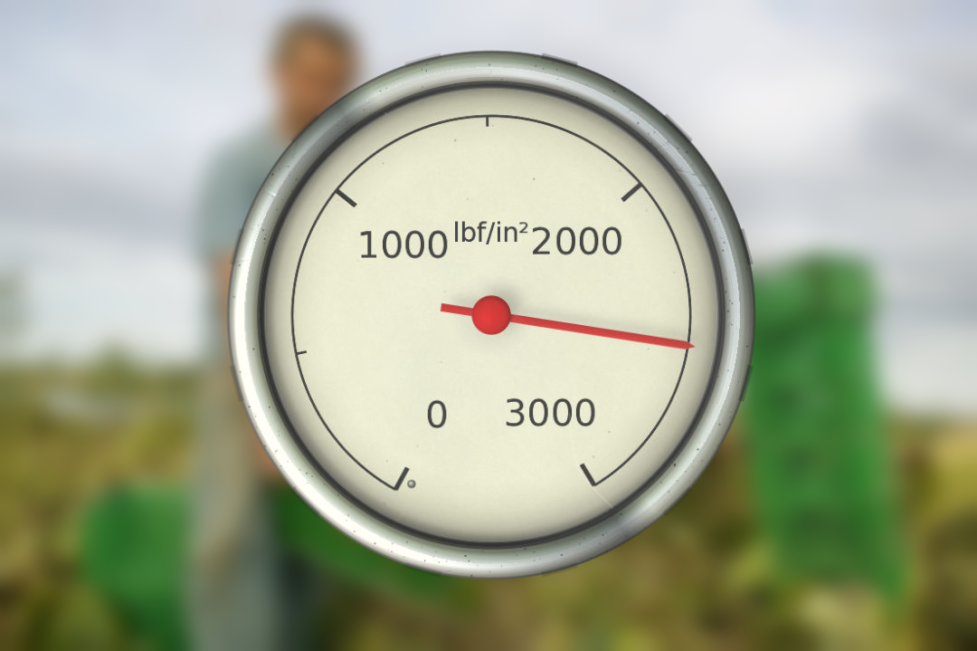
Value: 2500 psi
